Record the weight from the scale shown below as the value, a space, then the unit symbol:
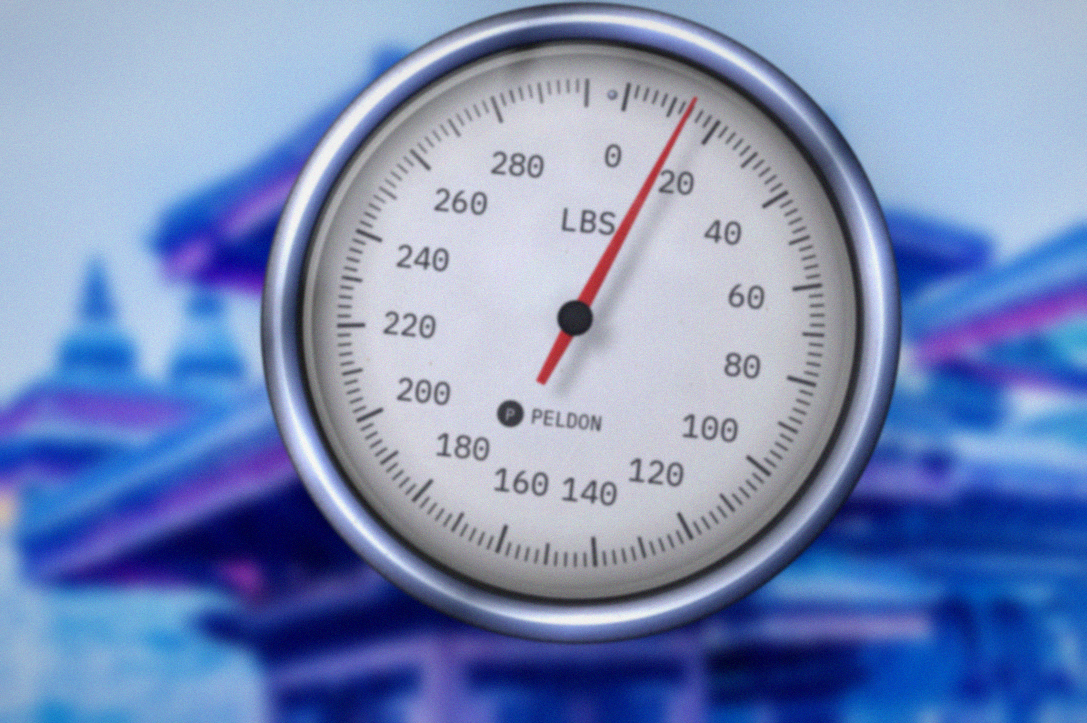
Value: 14 lb
